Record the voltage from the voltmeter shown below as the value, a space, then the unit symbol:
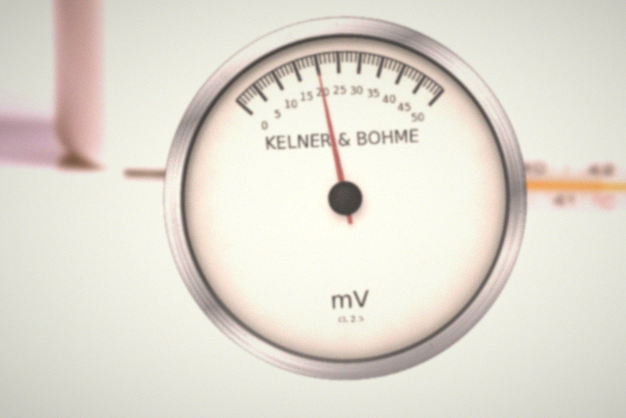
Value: 20 mV
